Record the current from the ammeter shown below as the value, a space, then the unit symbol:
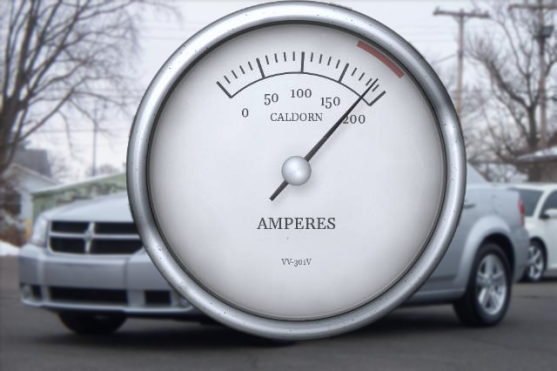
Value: 185 A
